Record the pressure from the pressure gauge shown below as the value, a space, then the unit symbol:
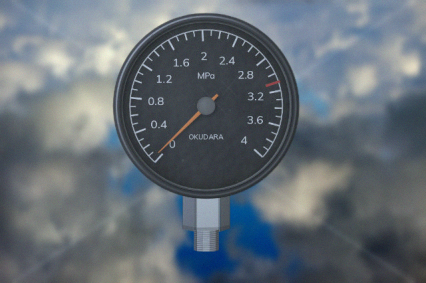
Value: 0.05 MPa
